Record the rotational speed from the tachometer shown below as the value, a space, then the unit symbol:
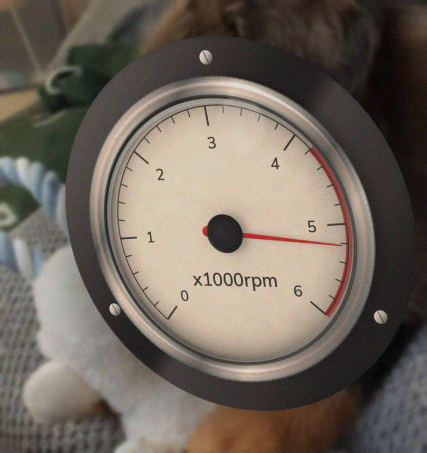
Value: 5200 rpm
